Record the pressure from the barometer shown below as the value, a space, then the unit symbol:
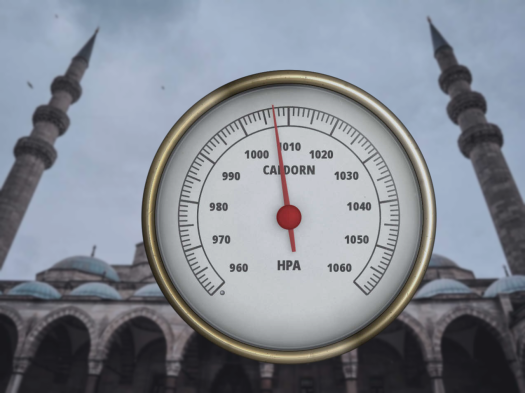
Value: 1007 hPa
